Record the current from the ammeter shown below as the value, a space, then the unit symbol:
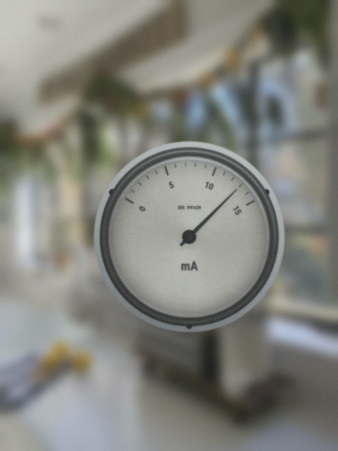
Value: 13 mA
